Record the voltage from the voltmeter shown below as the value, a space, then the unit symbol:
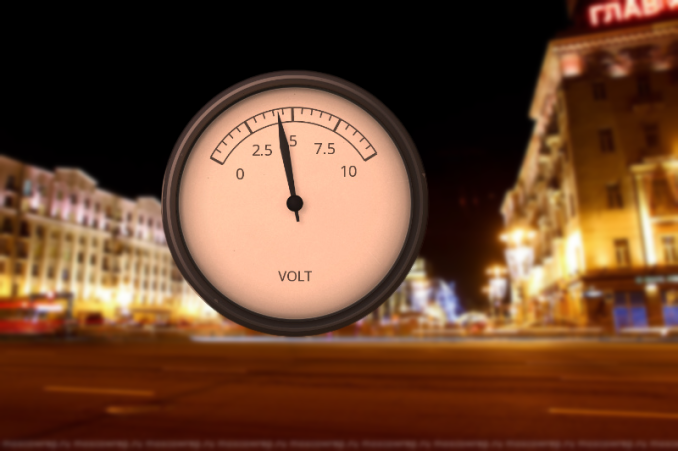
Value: 4.25 V
